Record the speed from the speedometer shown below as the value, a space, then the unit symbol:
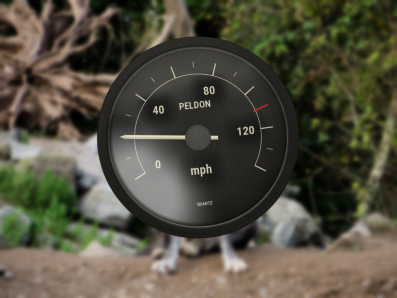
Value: 20 mph
